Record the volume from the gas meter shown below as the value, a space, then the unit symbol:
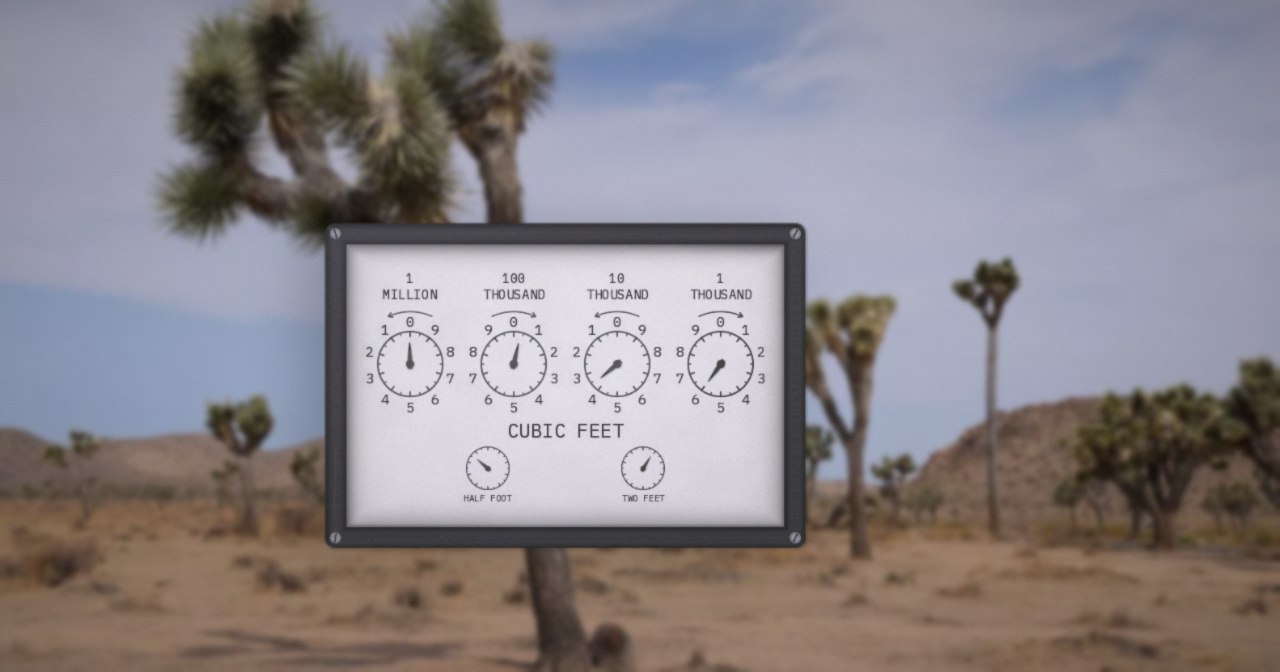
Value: 3600 ft³
